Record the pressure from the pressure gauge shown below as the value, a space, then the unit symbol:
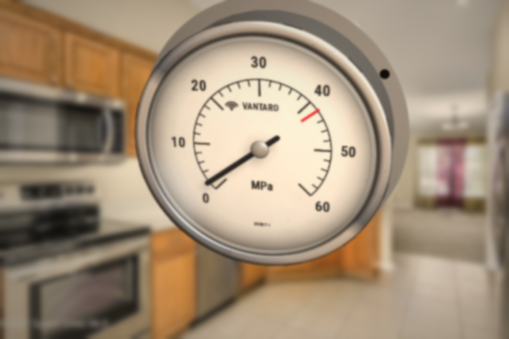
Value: 2 MPa
